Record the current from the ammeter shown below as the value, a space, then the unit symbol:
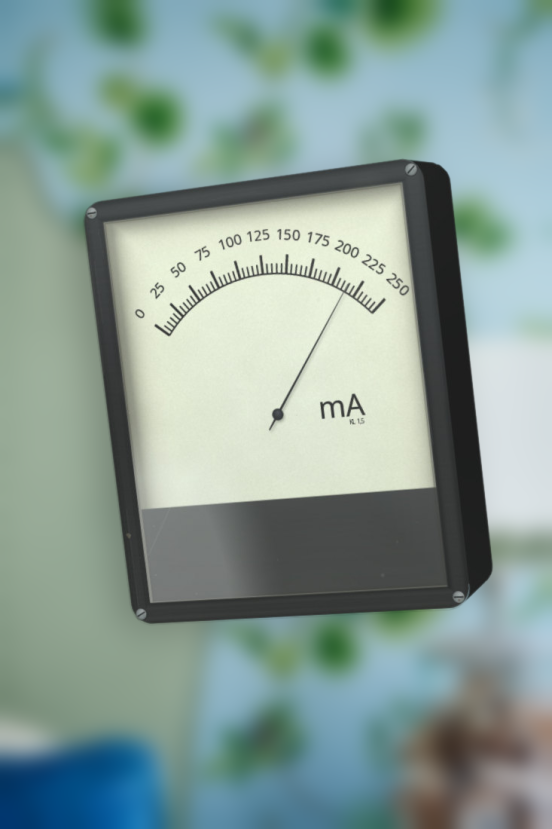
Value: 215 mA
